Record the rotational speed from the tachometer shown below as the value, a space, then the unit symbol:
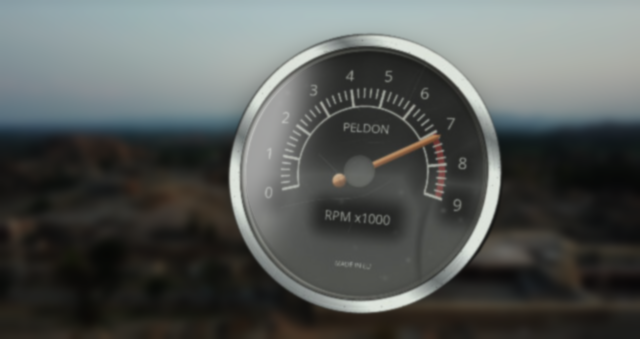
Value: 7200 rpm
